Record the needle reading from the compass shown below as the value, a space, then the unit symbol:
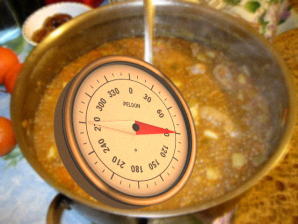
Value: 90 °
